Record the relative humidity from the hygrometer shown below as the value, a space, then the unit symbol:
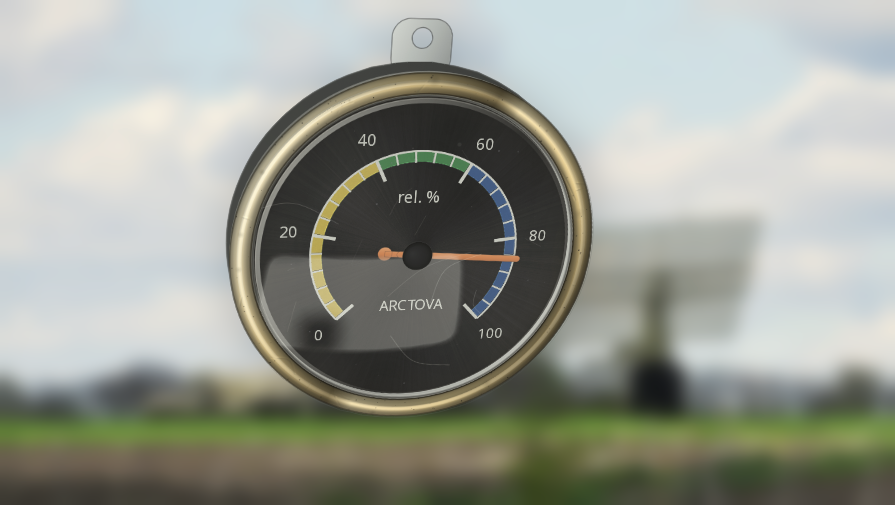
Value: 84 %
